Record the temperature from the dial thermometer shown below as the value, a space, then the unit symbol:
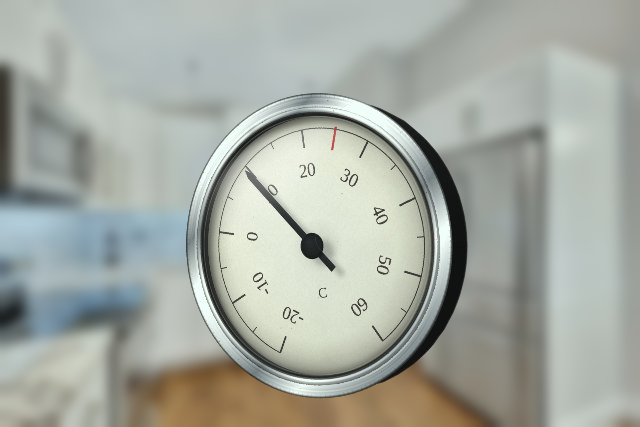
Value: 10 °C
